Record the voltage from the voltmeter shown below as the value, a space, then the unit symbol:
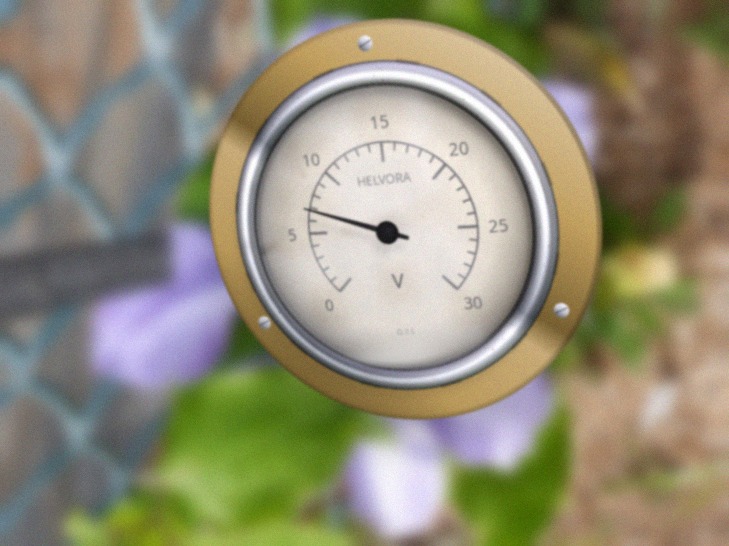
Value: 7 V
